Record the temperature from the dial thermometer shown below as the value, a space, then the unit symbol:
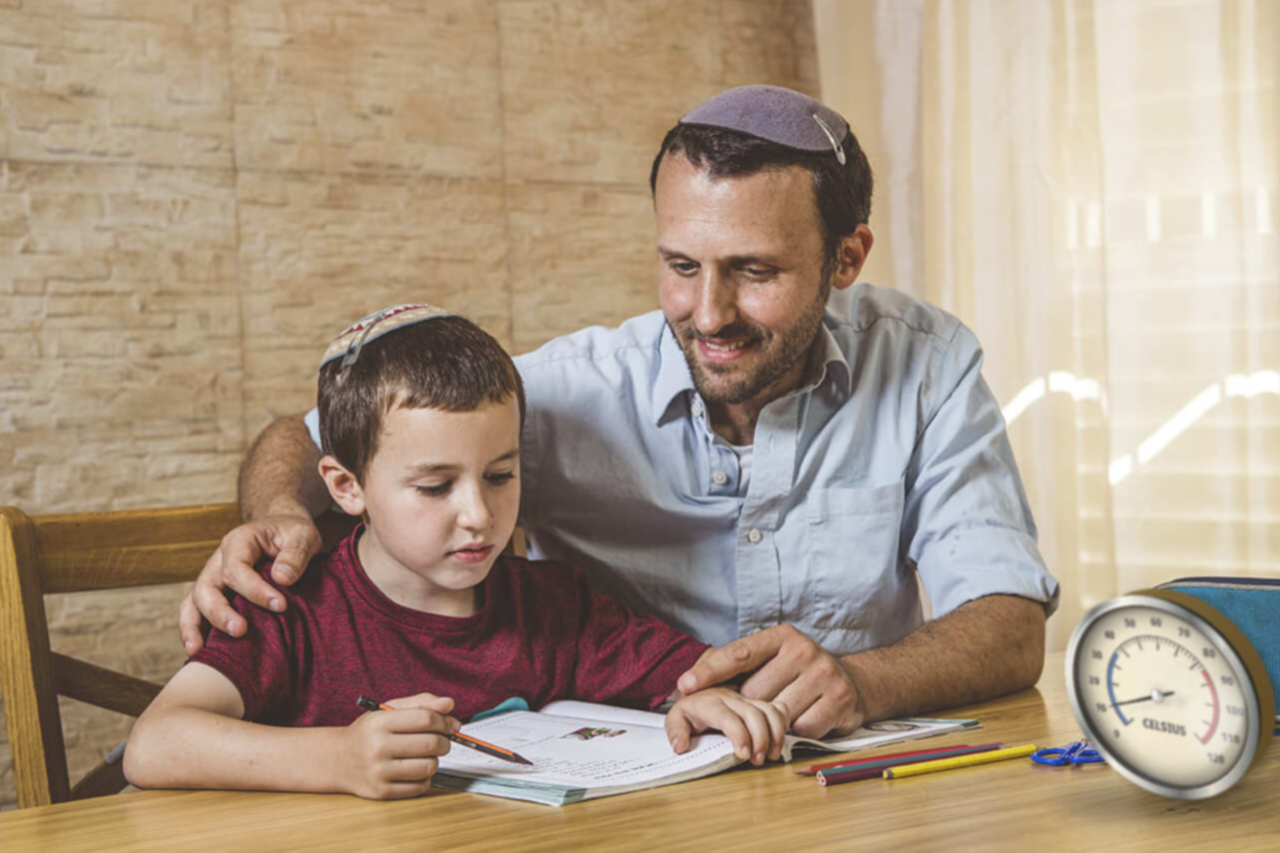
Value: 10 °C
